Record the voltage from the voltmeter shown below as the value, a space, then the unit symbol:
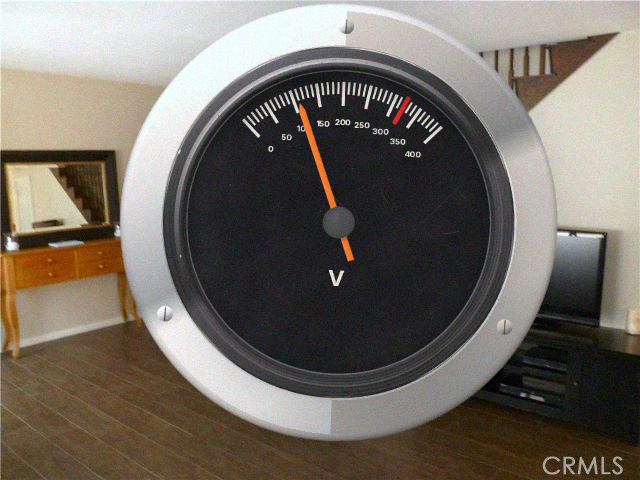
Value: 110 V
